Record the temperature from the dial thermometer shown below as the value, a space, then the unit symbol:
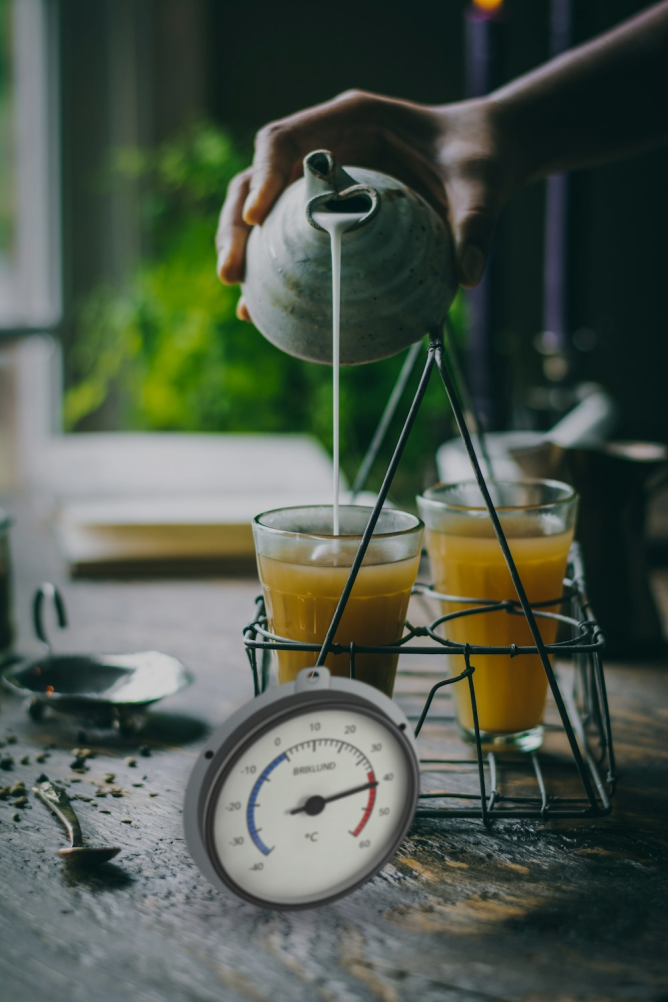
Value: 40 °C
